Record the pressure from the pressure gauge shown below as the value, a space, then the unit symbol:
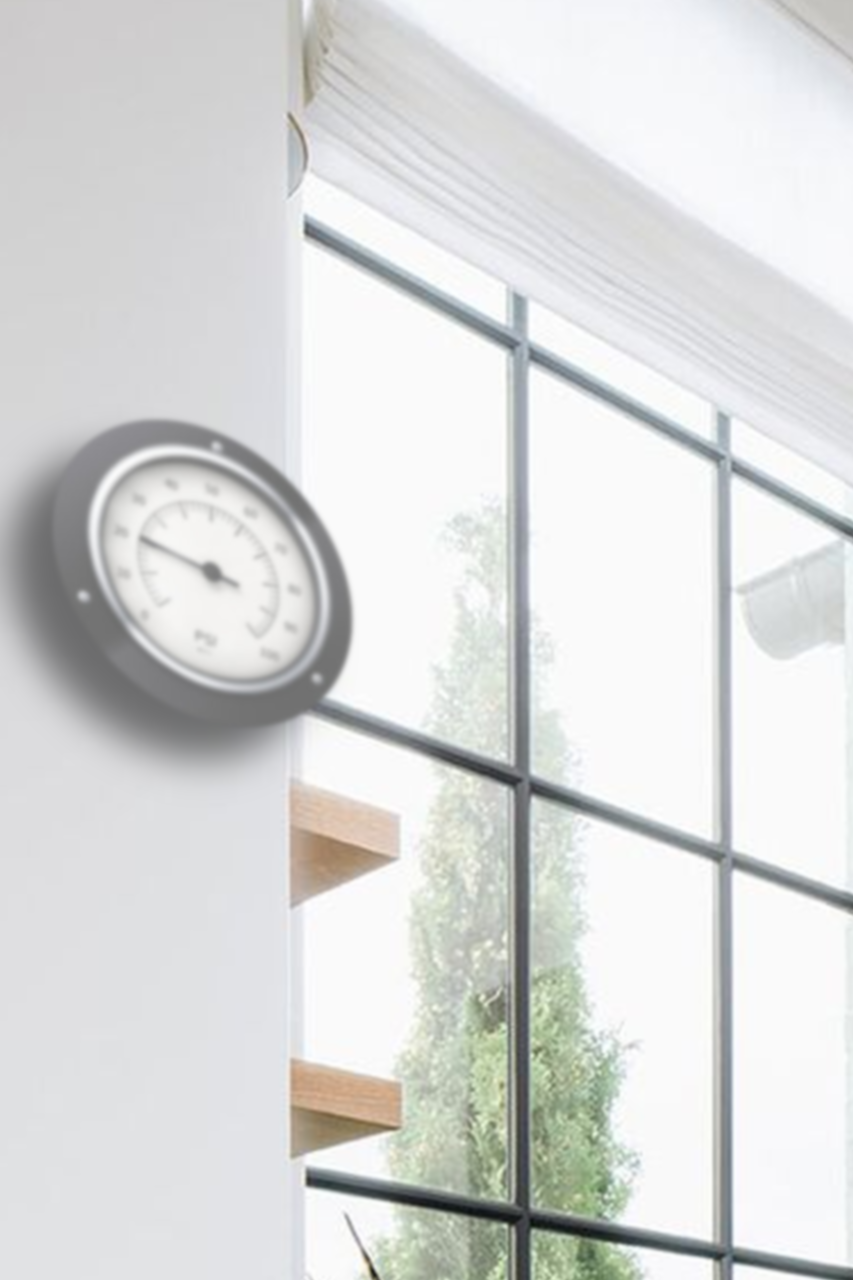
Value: 20 psi
